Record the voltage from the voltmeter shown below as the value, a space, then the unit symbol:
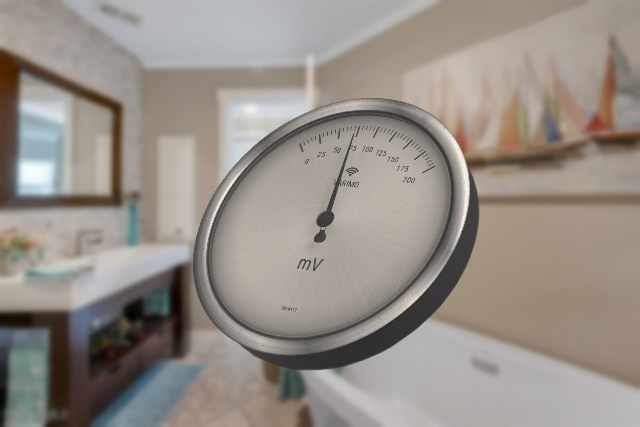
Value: 75 mV
